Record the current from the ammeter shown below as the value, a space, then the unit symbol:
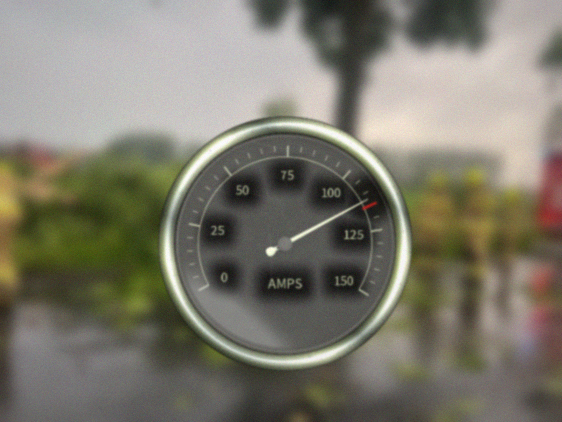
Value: 112.5 A
